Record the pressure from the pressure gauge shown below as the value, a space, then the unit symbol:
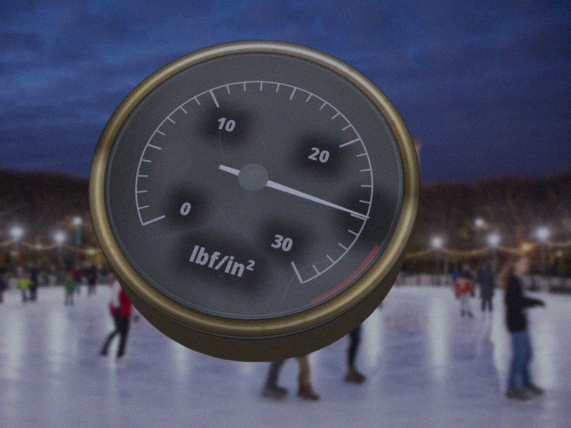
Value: 25 psi
